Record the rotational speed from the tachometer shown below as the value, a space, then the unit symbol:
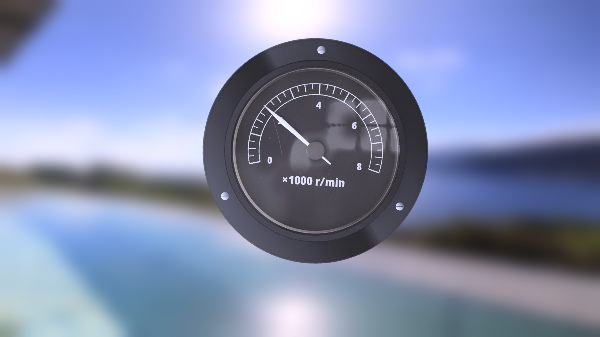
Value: 2000 rpm
